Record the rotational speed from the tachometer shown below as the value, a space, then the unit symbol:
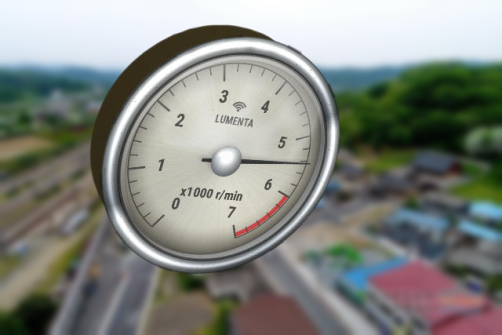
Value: 5400 rpm
